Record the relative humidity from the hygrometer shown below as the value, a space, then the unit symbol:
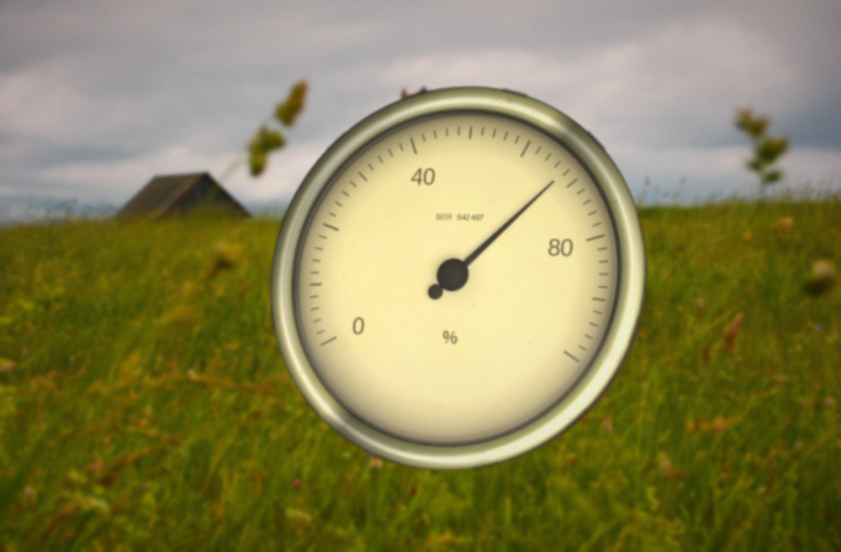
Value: 68 %
